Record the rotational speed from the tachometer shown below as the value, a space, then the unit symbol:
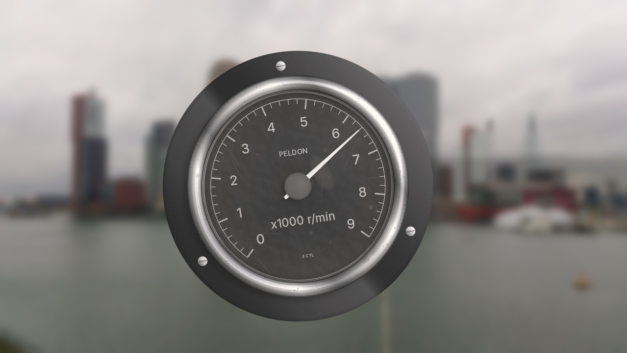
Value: 6400 rpm
